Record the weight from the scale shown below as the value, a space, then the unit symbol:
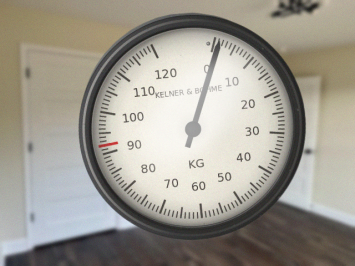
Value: 1 kg
